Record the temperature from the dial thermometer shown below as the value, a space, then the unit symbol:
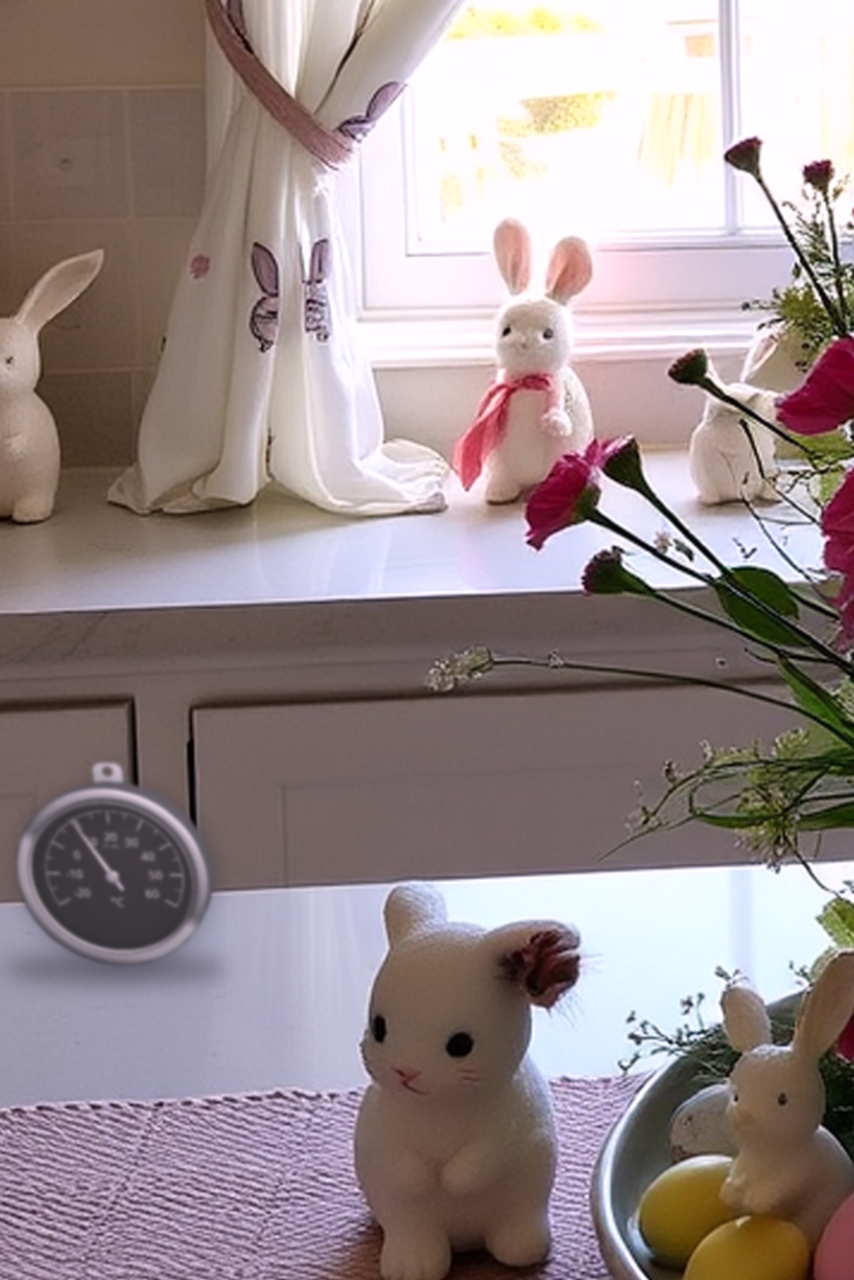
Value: 10 °C
